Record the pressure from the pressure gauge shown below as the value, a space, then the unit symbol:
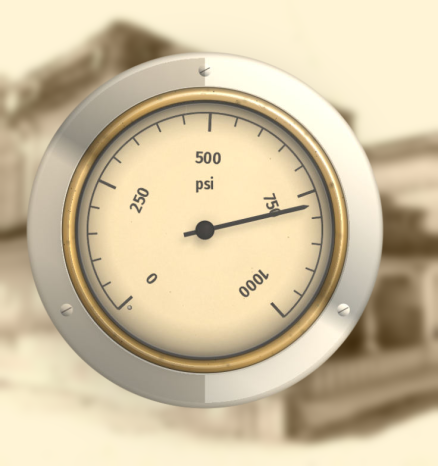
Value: 775 psi
